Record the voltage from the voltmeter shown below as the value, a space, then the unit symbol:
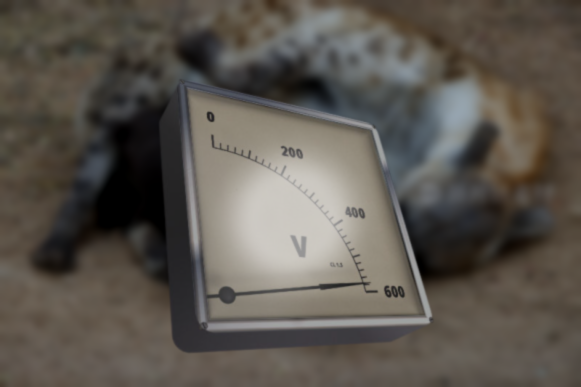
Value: 580 V
